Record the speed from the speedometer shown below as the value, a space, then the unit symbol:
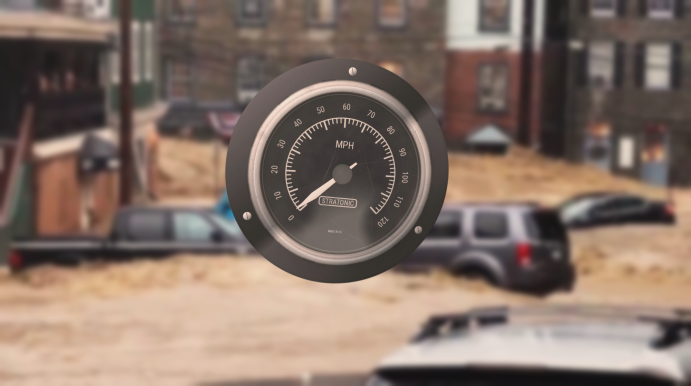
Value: 2 mph
